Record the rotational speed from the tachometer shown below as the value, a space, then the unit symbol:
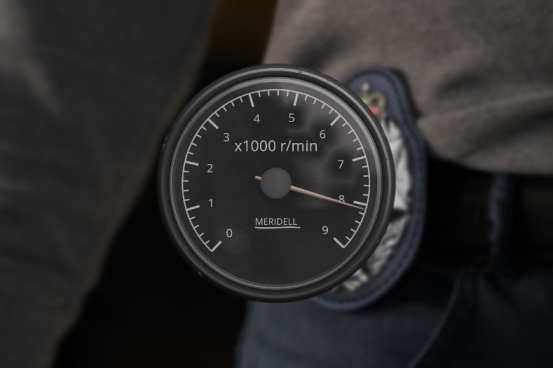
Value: 8100 rpm
